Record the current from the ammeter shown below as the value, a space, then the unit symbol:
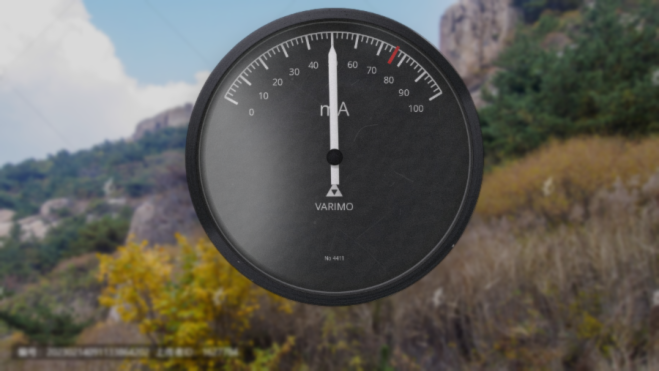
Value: 50 mA
